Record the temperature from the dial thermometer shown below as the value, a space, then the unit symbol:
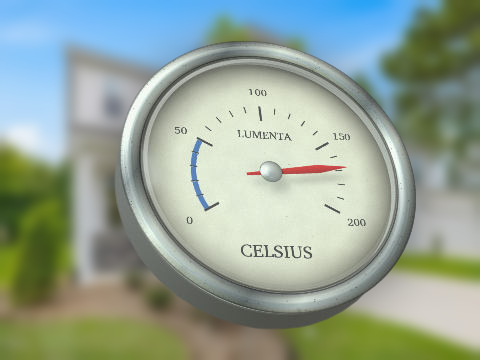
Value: 170 °C
